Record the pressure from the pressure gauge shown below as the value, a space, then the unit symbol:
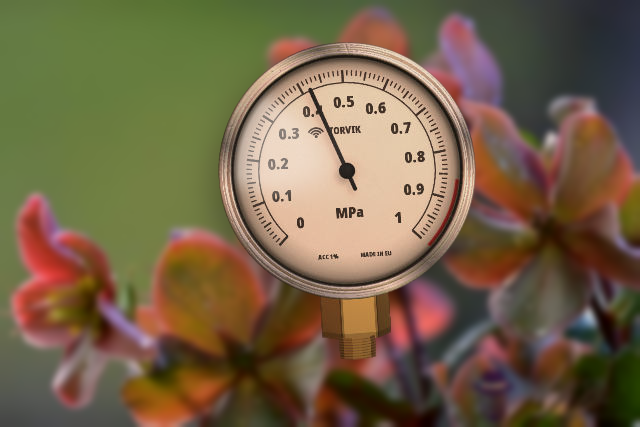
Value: 0.42 MPa
